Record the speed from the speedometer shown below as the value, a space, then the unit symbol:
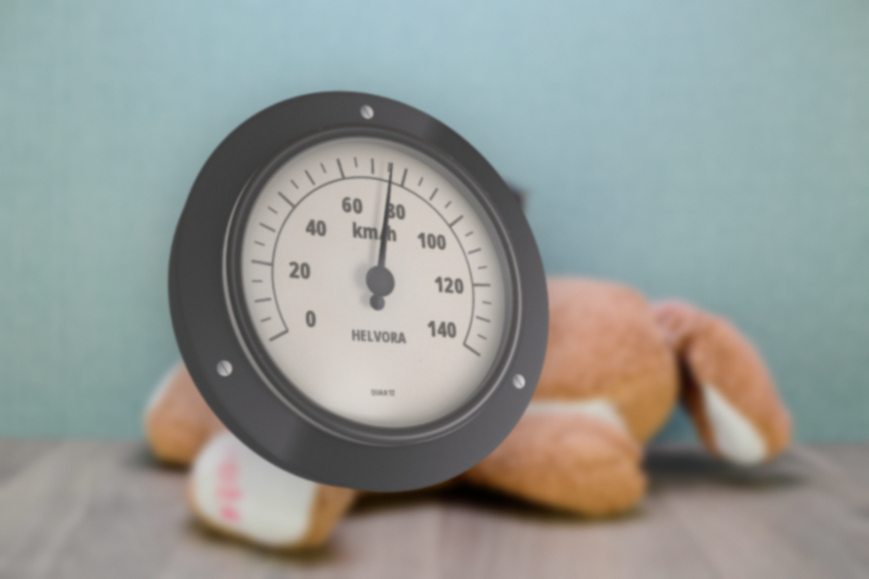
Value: 75 km/h
